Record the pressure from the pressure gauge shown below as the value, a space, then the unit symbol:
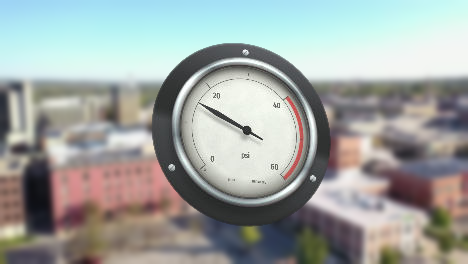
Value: 15 psi
